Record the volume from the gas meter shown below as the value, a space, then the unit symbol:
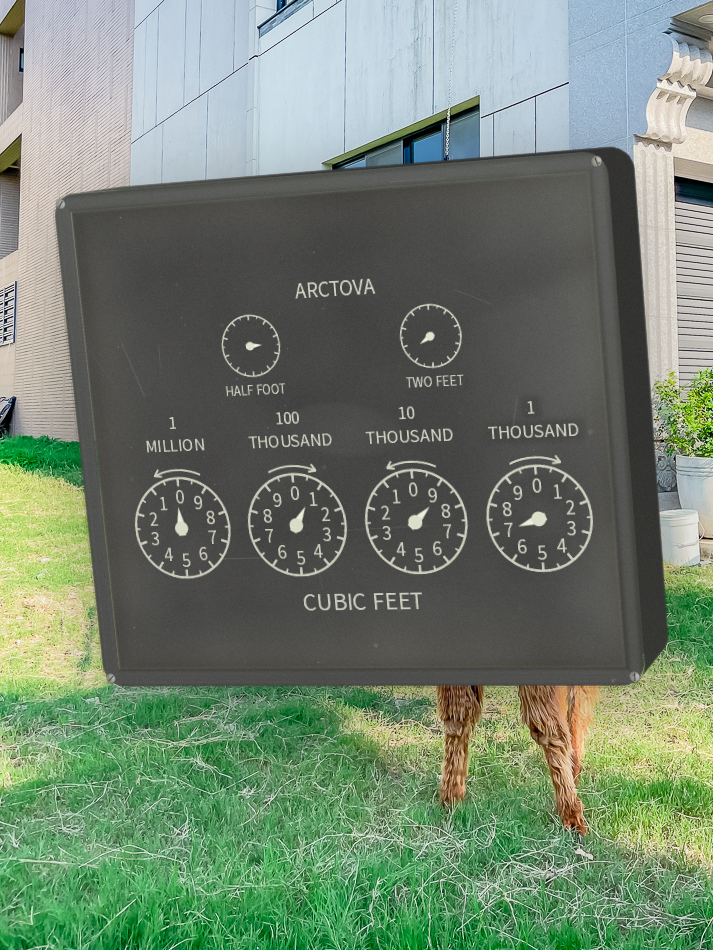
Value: 8700 ft³
